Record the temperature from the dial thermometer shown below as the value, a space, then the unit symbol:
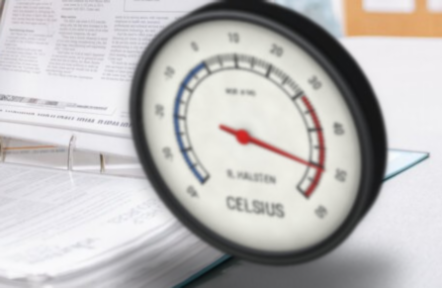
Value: 50 °C
